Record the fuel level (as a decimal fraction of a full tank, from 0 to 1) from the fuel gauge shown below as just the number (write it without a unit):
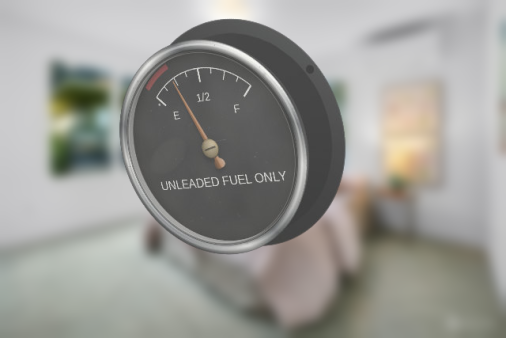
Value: 0.25
